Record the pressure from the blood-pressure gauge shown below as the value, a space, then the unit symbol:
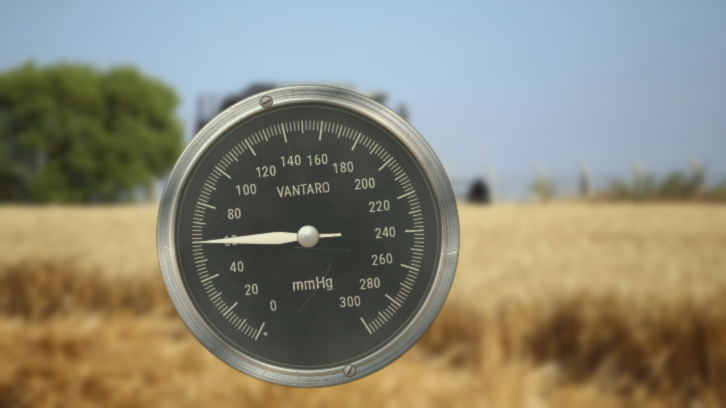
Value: 60 mmHg
